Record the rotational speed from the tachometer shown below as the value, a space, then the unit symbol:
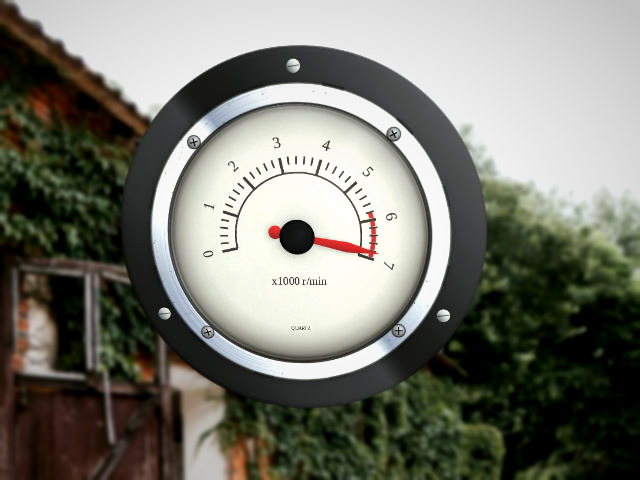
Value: 6800 rpm
